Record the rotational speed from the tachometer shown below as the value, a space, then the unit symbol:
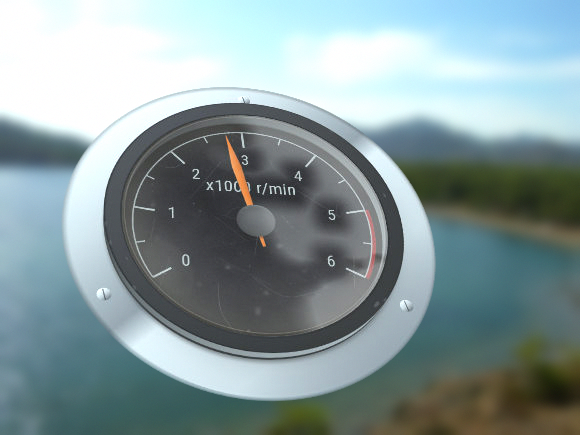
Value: 2750 rpm
